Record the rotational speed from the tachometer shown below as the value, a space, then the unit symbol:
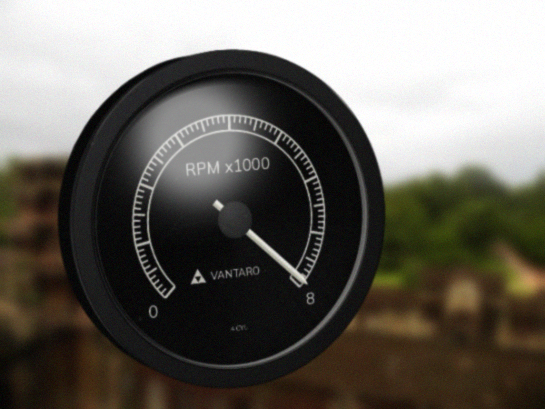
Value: 7900 rpm
